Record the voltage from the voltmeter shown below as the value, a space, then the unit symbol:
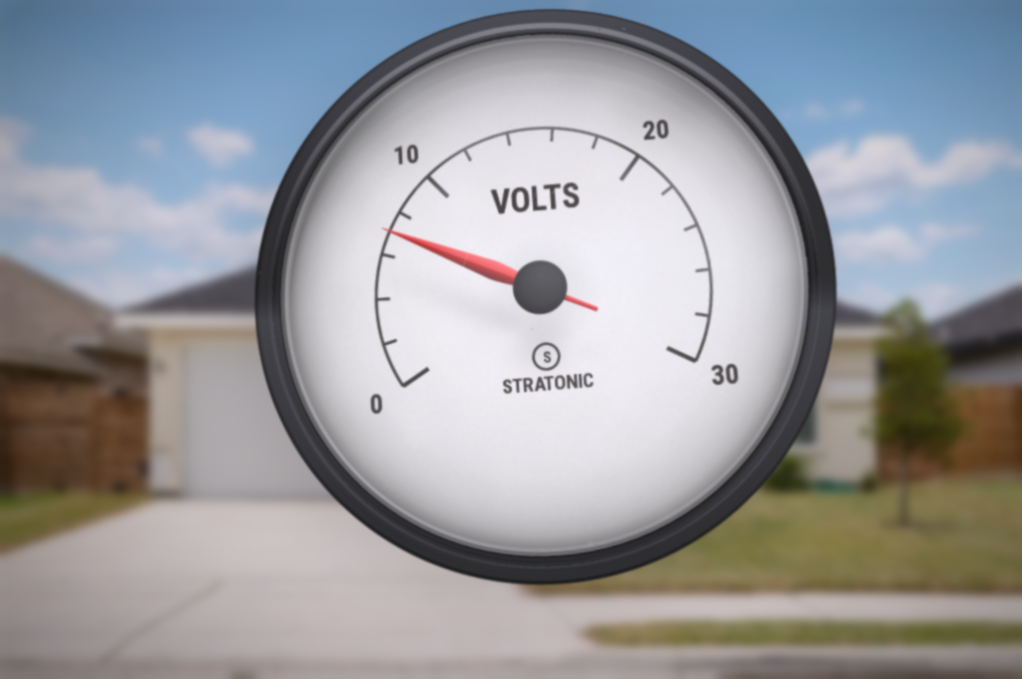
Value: 7 V
